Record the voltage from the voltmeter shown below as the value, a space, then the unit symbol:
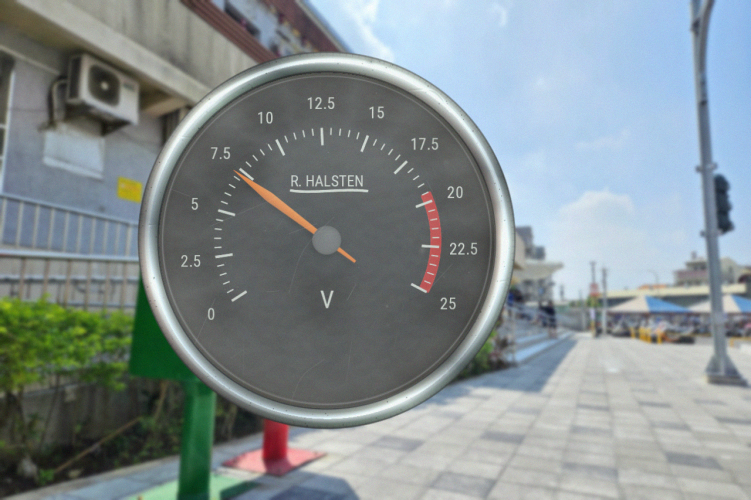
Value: 7.25 V
